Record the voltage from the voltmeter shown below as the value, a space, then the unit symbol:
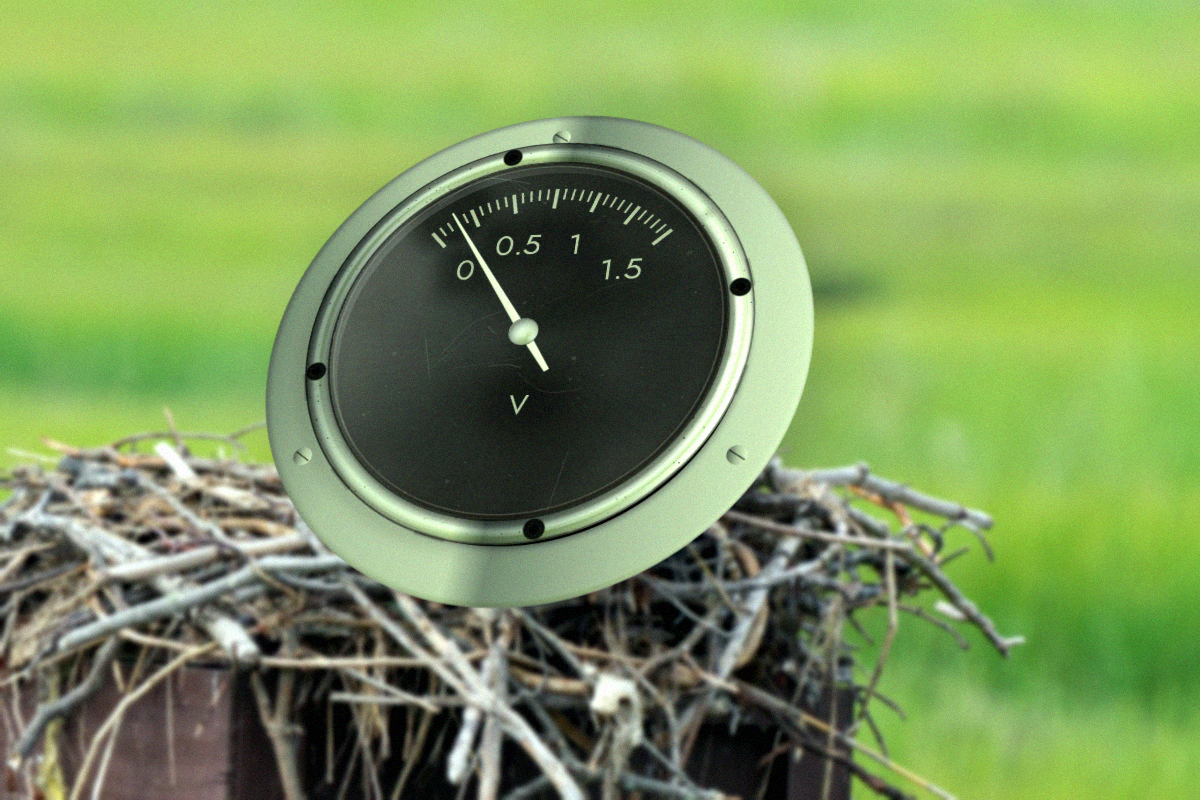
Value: 0.15 V
